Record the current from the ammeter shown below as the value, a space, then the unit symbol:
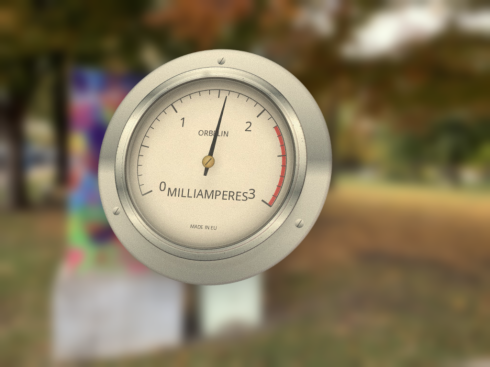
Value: 1.6 mA
